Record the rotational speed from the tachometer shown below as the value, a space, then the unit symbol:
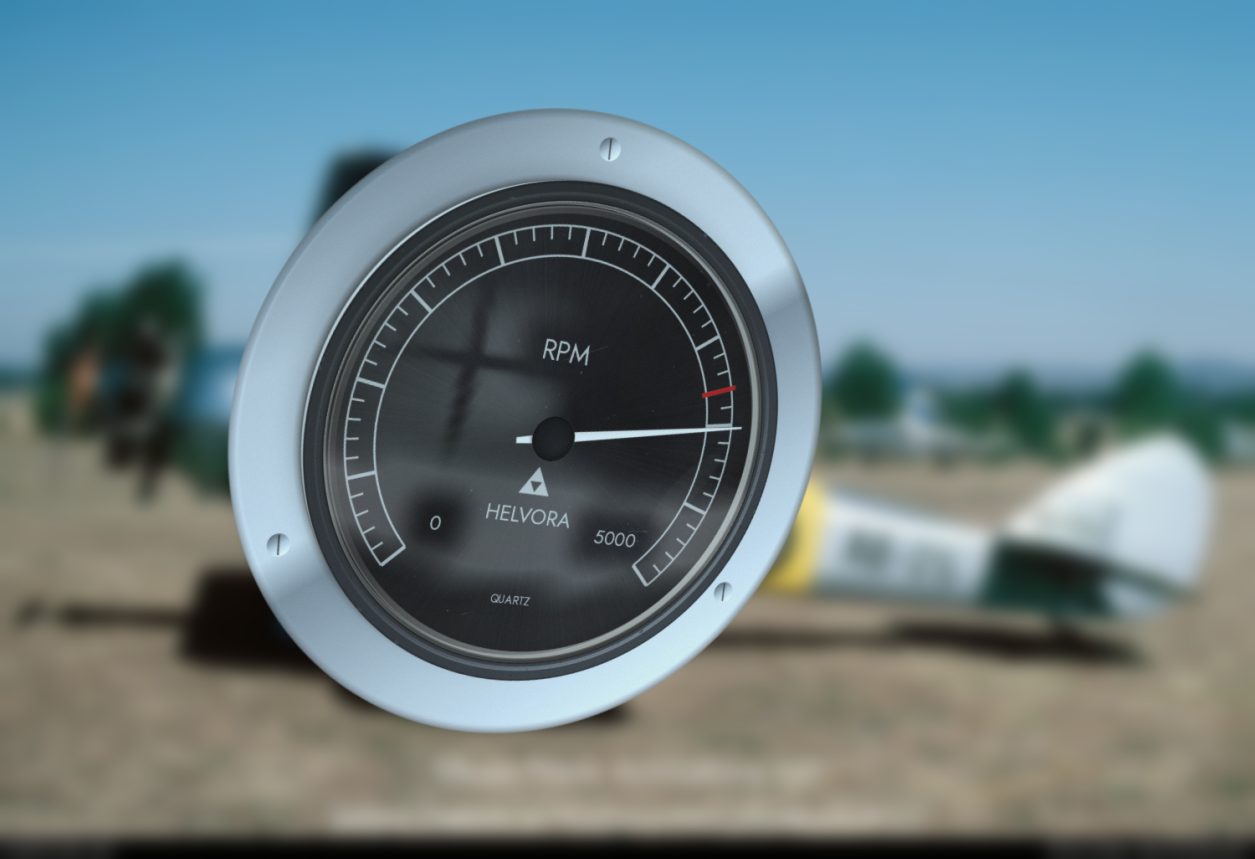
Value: 4000 rpm
